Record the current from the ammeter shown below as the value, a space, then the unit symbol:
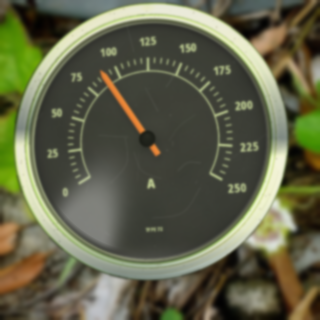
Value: 90 A
